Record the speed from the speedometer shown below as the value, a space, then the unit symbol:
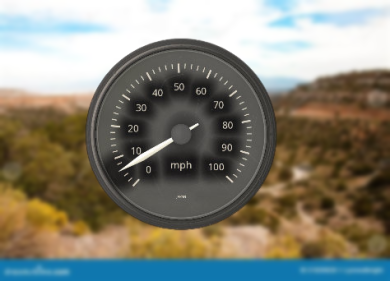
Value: 6 mph
